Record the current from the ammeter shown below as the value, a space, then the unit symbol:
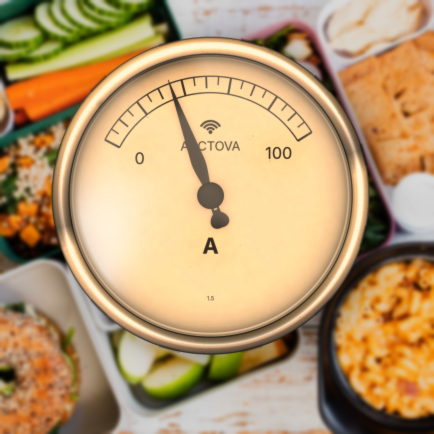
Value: 35 A
